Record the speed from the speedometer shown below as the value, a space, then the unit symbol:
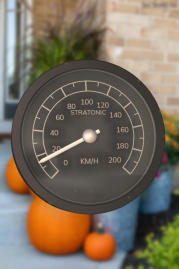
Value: 15 km/h
